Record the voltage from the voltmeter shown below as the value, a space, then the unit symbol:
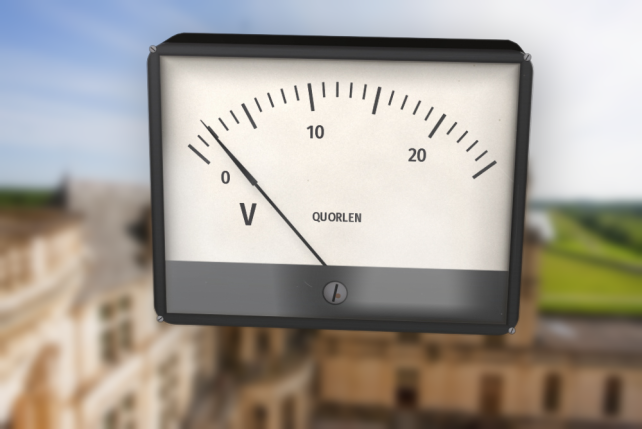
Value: 2 V
